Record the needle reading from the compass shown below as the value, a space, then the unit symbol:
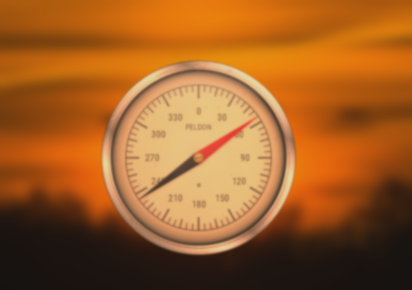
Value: 55 °
